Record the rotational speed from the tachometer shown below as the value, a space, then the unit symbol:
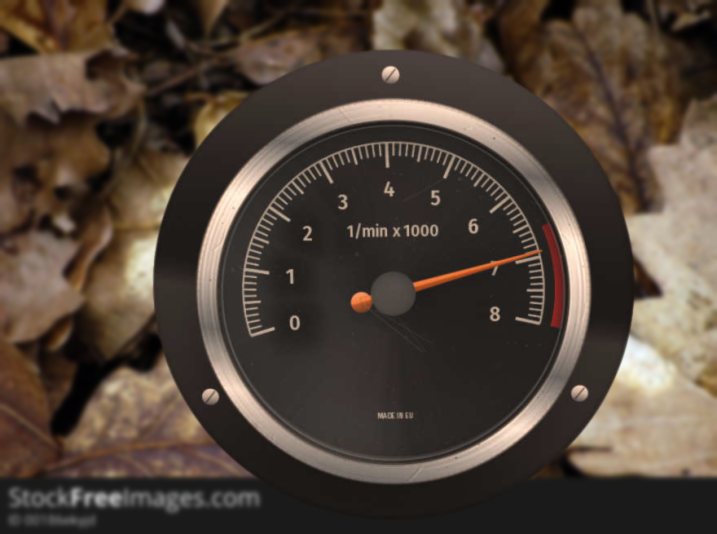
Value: 6900 rpm
